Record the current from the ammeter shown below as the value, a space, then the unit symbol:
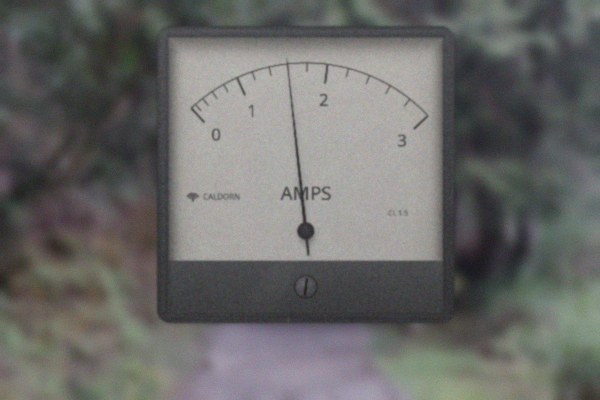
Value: 1.6 A
